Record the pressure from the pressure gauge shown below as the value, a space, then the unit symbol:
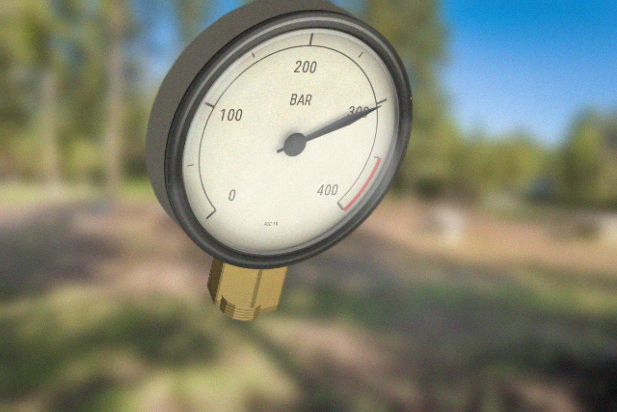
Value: 300 bar
